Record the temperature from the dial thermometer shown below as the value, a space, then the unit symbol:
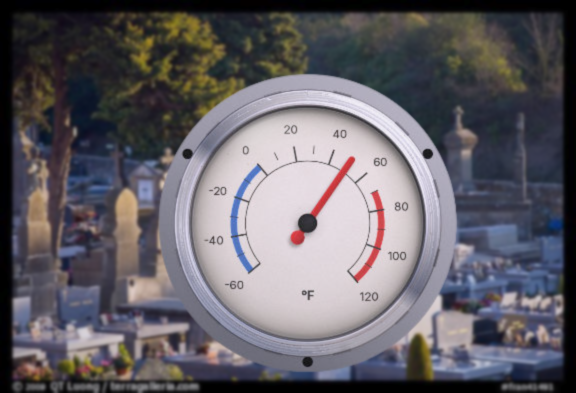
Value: 50 °F
